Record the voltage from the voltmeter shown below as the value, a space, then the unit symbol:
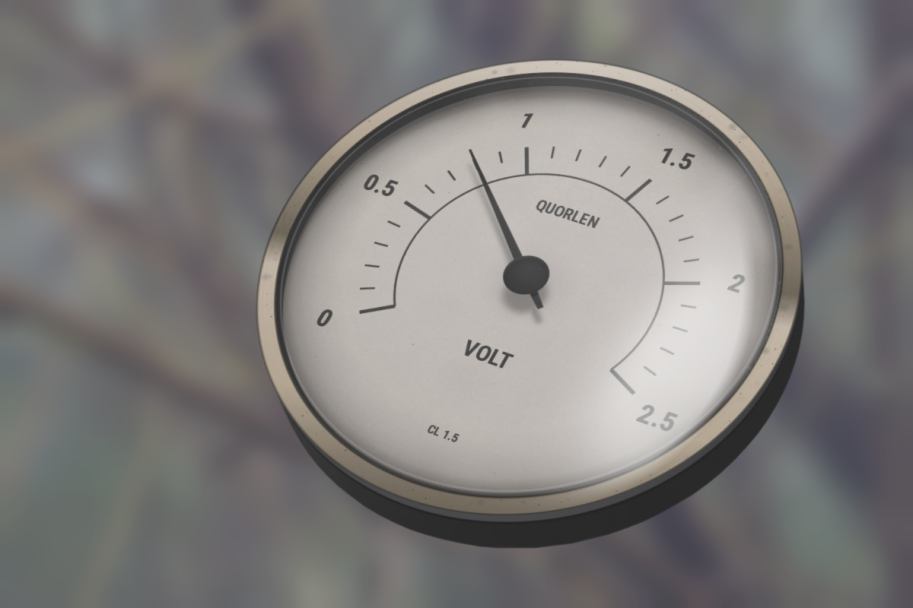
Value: 0.8 V
